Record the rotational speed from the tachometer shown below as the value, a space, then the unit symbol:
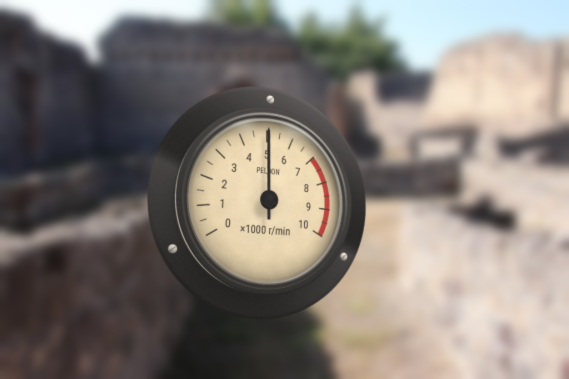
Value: 5000 rpm
